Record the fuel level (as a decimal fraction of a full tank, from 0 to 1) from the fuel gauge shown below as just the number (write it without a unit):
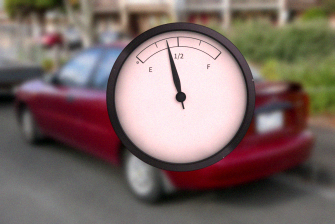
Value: 0.375
